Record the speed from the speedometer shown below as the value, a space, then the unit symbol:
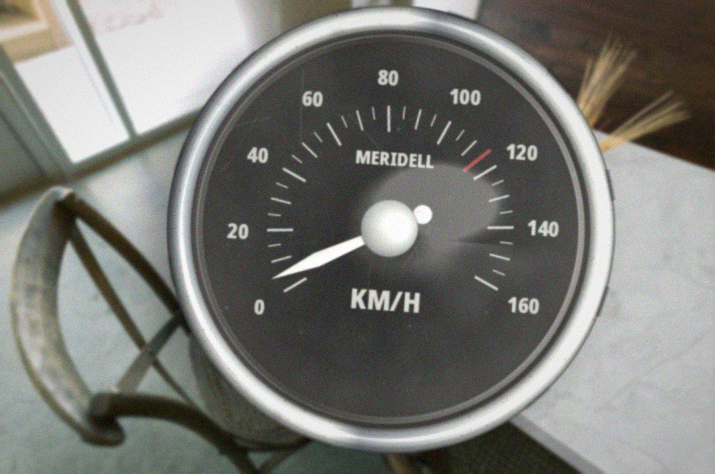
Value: 5 km/h
